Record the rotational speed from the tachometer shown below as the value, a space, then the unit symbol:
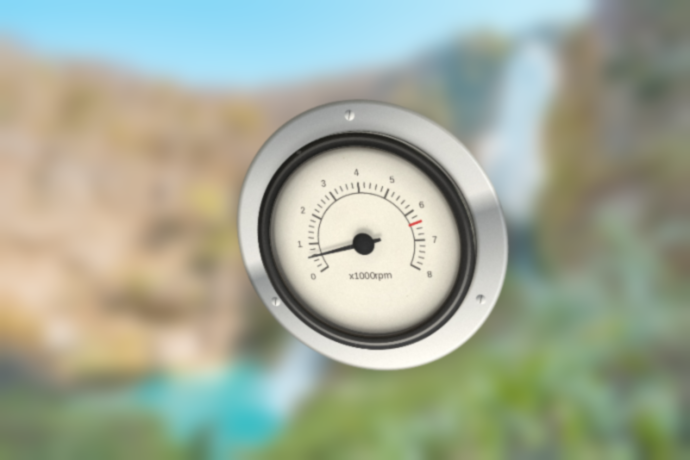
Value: 600 rpm
